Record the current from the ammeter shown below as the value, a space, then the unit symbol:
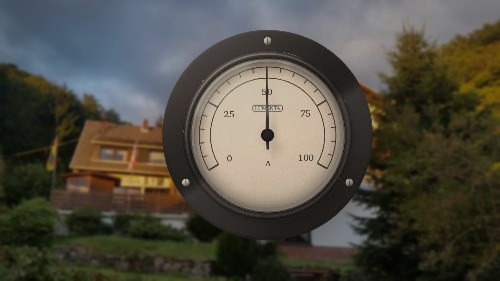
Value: 50 A
